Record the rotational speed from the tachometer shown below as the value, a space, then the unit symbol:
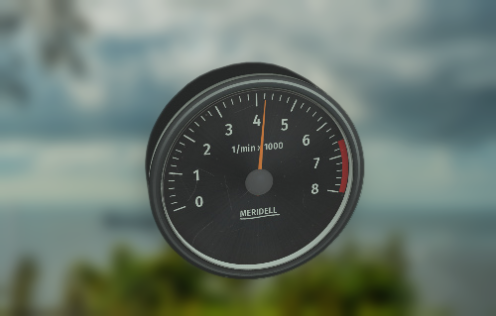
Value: 4200 rpm
